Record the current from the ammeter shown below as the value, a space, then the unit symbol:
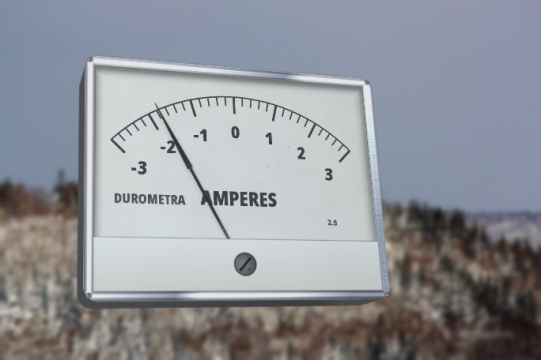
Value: -1.8 A
